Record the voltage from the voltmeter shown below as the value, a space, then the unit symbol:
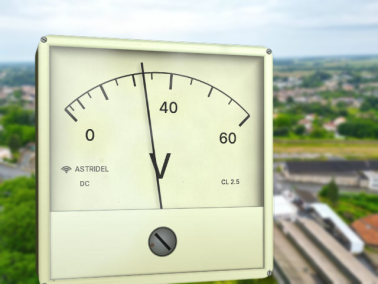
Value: 32.5 V
